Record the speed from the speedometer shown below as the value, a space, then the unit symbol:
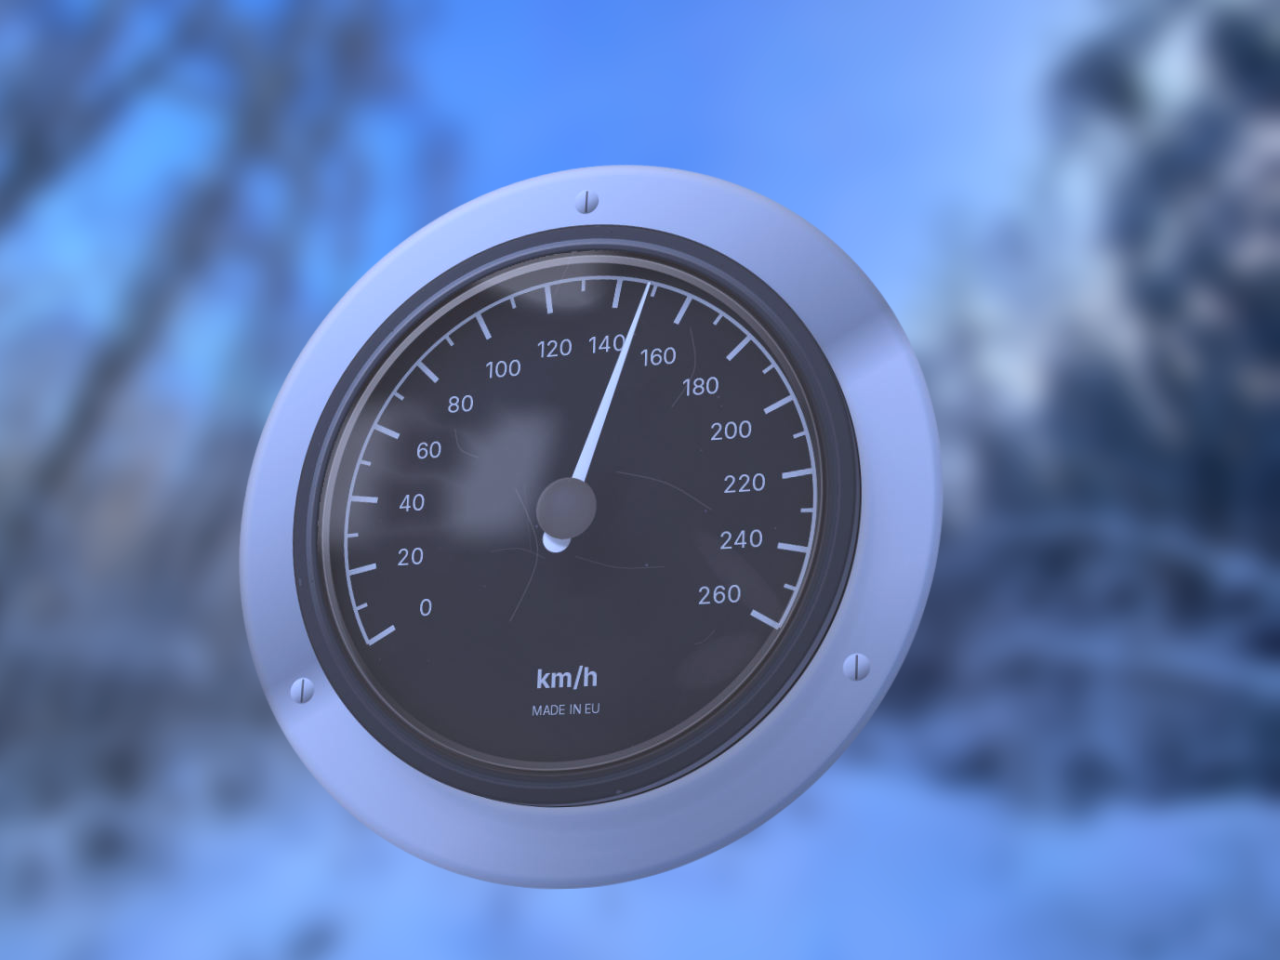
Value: 150 km/h
